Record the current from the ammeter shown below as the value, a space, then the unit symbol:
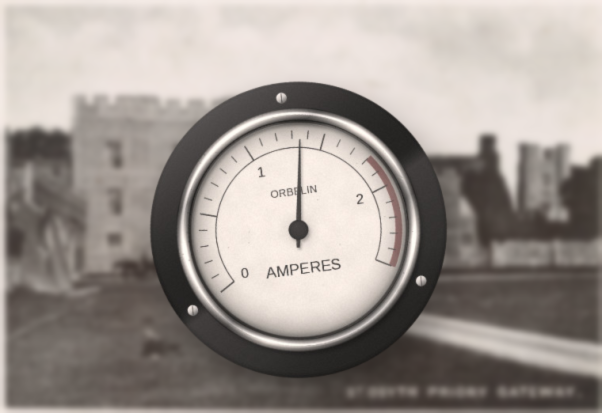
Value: 1.35 A
